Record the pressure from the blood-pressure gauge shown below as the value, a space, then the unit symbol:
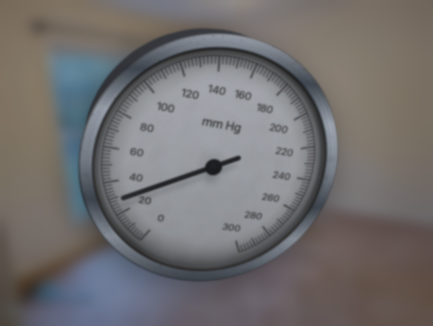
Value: 30 mmHg
